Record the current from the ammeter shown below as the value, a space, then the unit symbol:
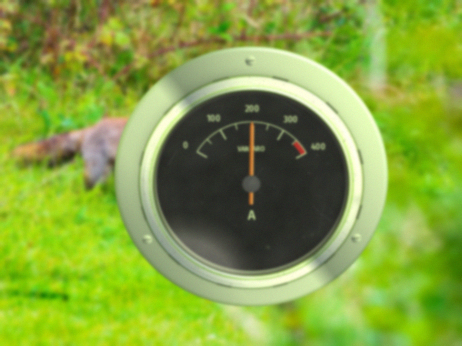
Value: 200 A
